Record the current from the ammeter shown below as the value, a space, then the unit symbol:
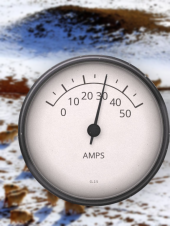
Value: 30 A
